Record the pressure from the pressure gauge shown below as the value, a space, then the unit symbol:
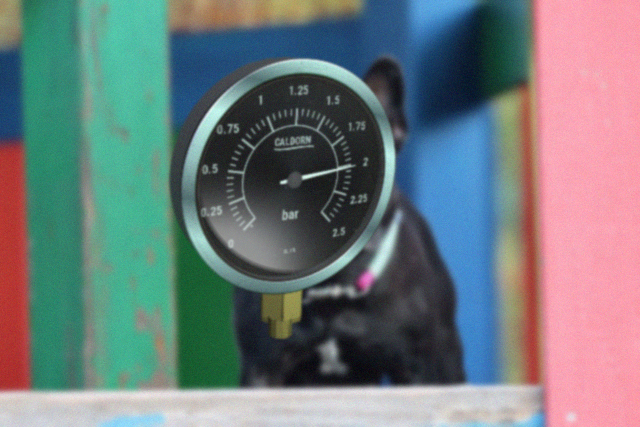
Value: 2 bar
